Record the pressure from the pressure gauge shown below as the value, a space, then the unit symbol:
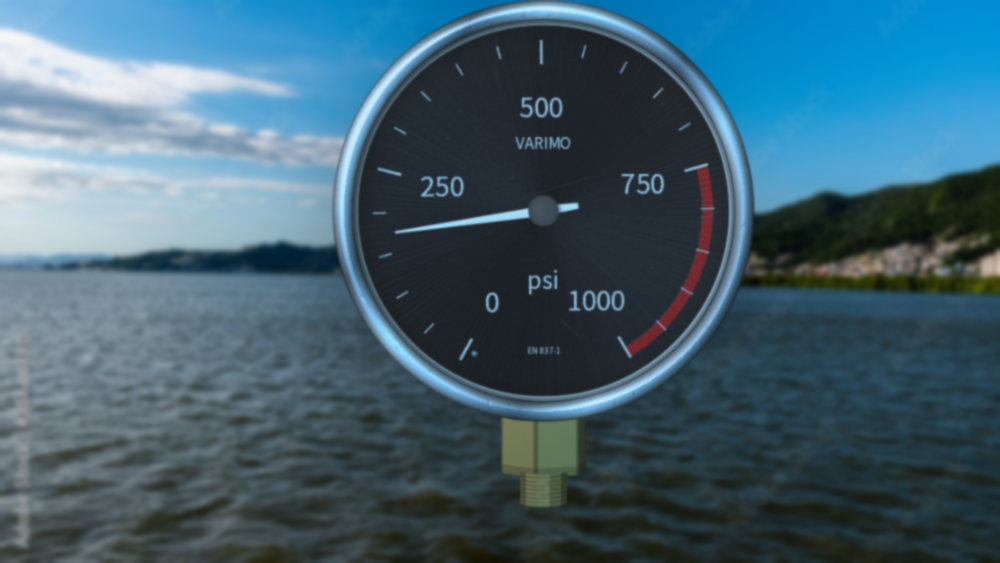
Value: 175 psi
